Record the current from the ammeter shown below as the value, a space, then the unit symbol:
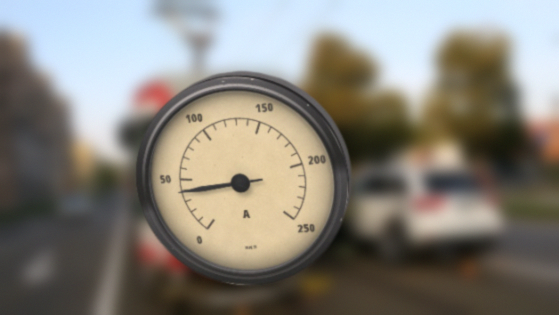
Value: 40 A
